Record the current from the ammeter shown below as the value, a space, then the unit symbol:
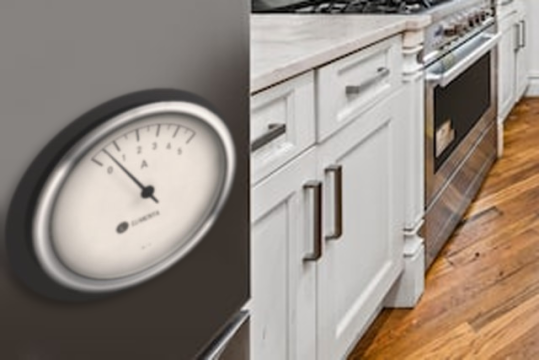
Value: 0.5 A
